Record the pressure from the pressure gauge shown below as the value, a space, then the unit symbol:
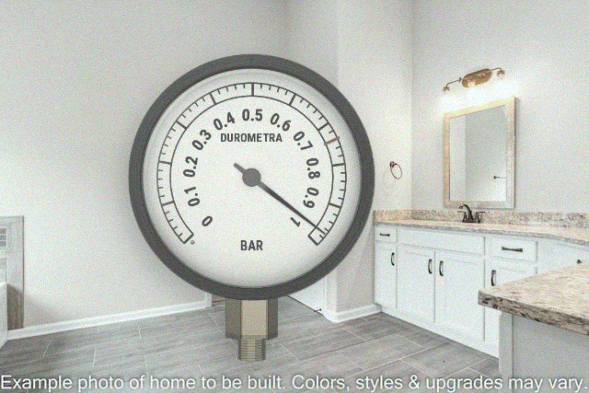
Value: 0.97 bar
